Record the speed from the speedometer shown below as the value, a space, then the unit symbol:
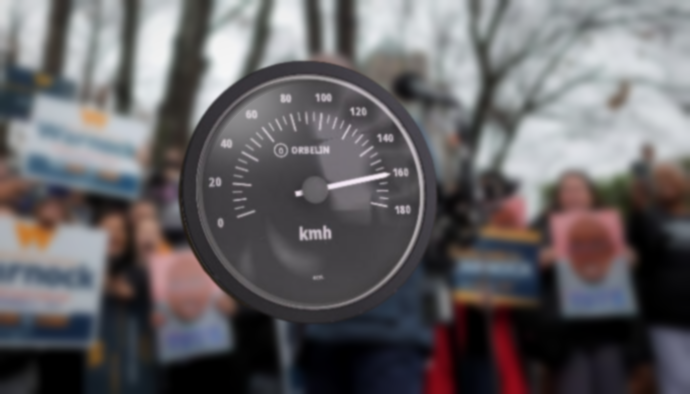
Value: 160 km/h
